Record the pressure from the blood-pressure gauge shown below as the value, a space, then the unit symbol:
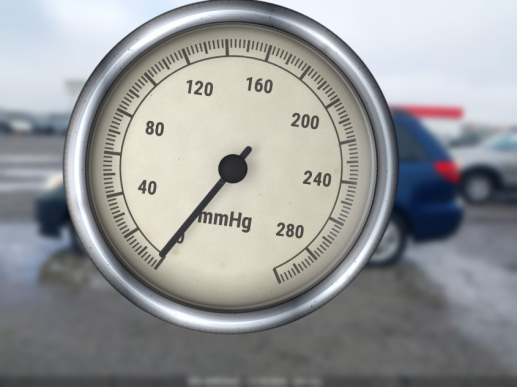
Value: 2 mmHg
